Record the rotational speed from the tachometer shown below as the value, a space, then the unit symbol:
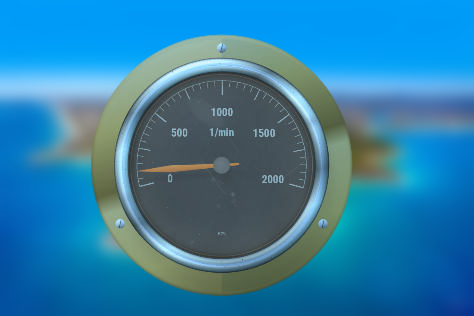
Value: 100 rpm
